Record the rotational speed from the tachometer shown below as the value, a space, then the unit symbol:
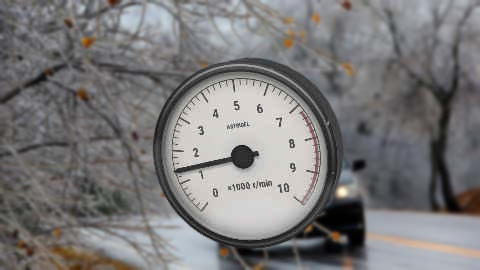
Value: 1400 rpm
